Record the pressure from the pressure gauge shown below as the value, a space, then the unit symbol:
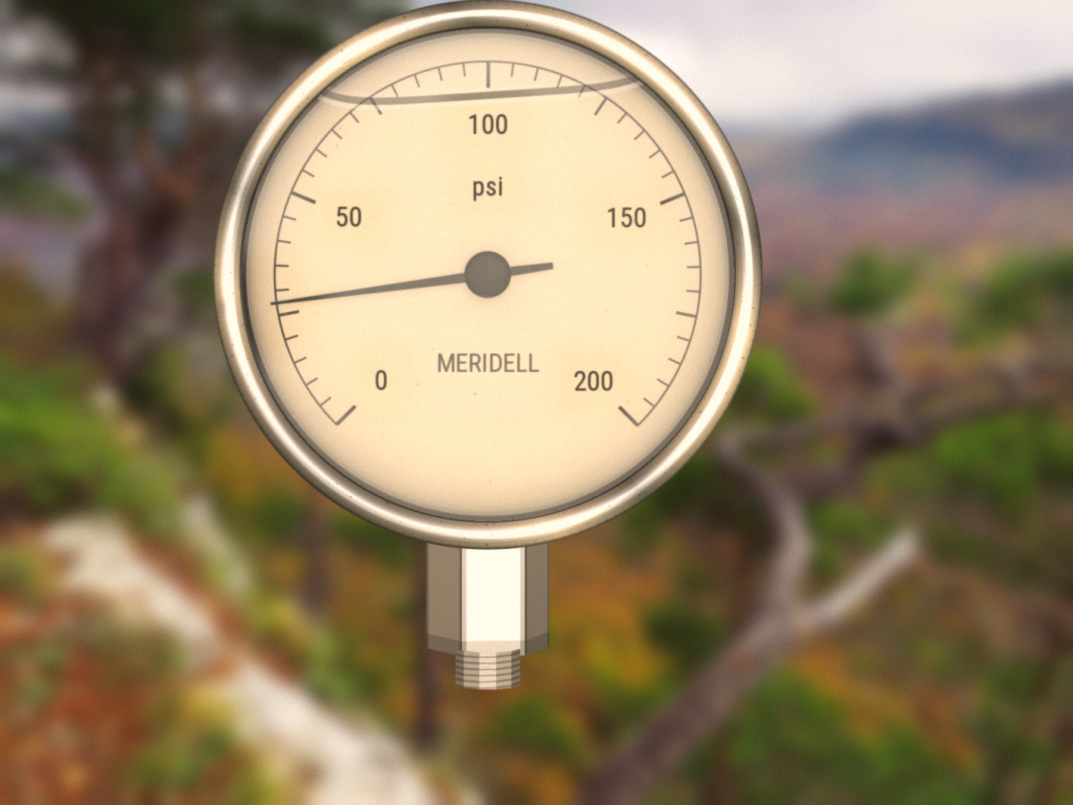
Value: 27.5 psi
